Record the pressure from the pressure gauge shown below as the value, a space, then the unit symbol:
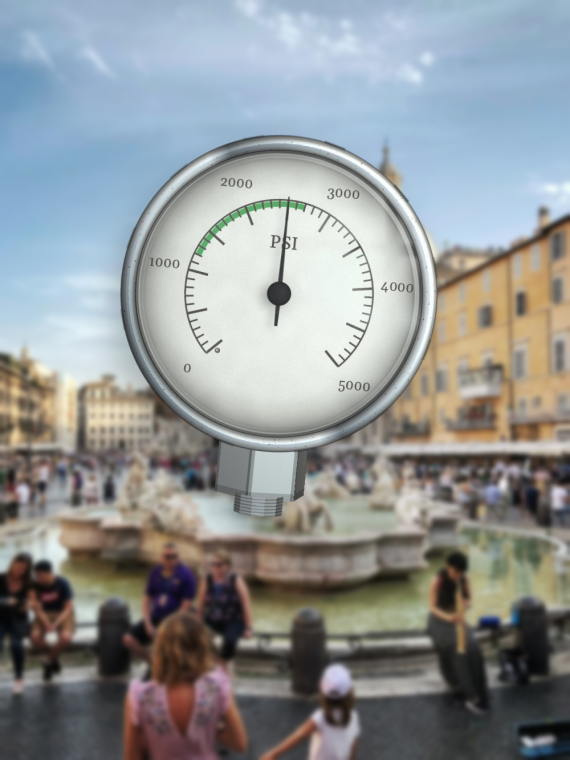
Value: 2500 psi
